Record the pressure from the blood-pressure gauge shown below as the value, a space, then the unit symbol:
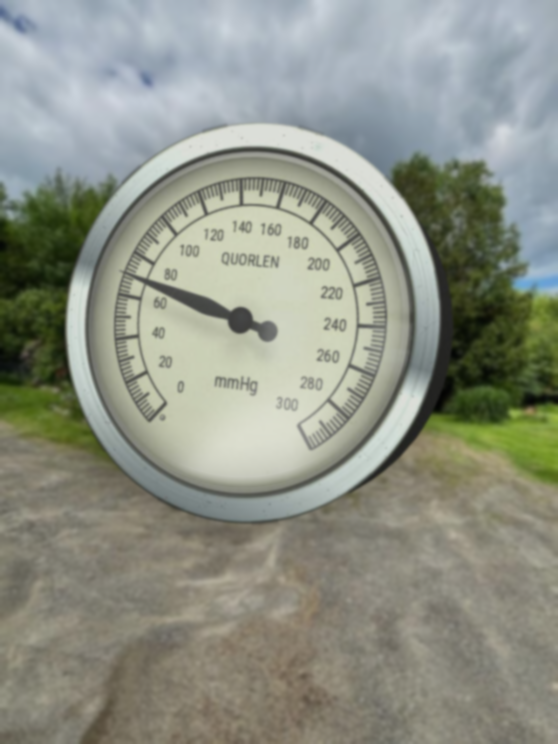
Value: 70 mmHg
